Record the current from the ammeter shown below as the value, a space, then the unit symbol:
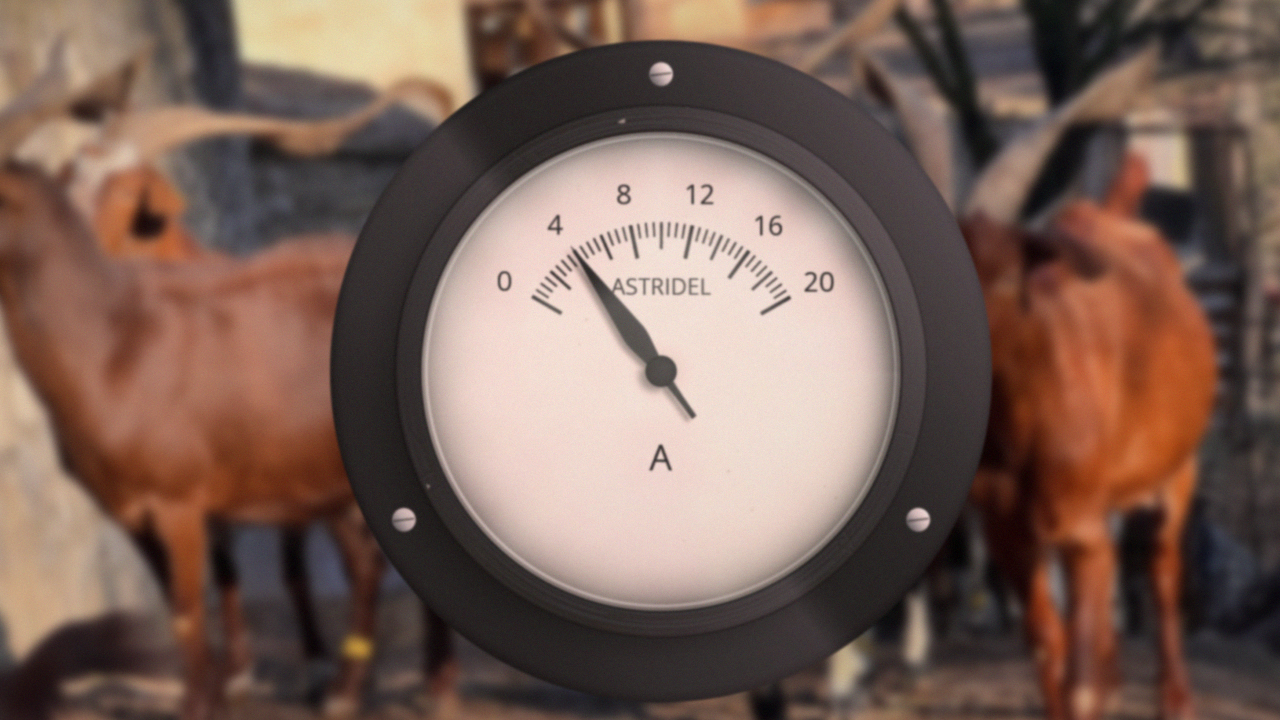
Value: 4 A
